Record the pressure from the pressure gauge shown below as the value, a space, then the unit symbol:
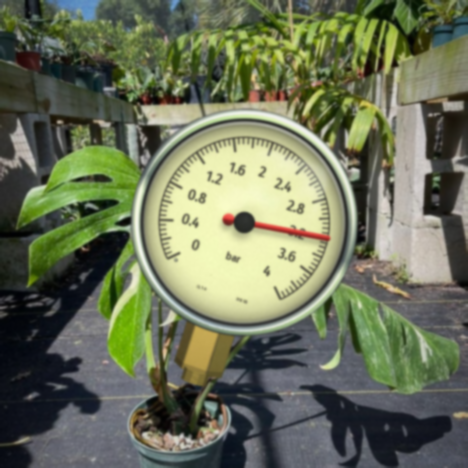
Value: 3.2 bar
